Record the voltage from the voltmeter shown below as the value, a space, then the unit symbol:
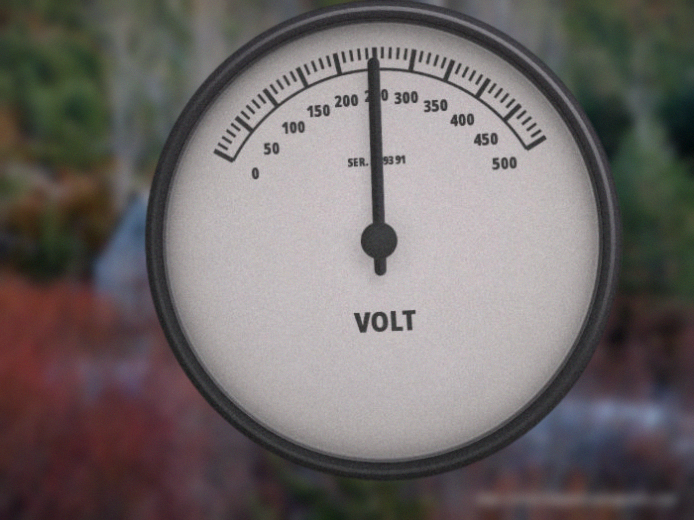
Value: 250 V
